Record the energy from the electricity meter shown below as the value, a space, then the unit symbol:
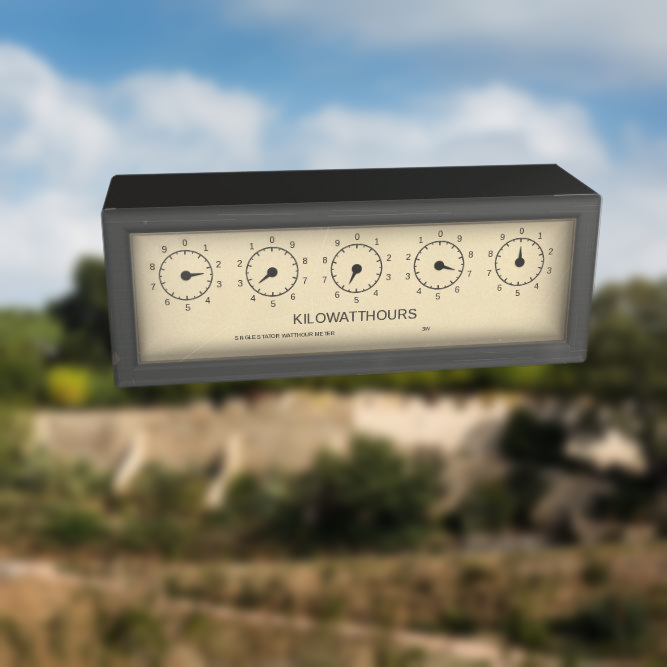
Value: 23570 kWh
